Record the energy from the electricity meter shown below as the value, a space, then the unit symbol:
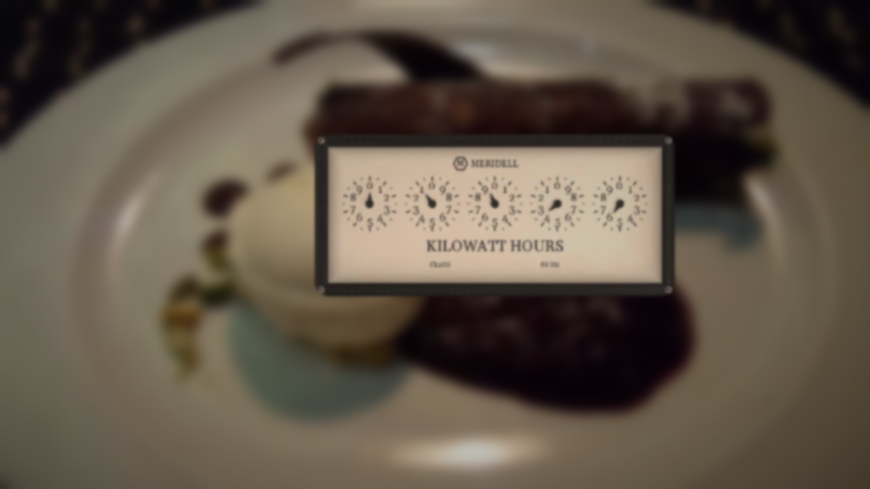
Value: 936 kWh
